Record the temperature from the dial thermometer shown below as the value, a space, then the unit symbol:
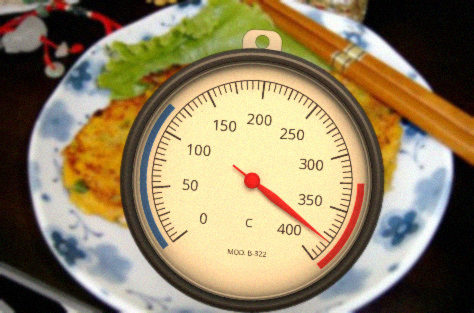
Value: 380 °C
